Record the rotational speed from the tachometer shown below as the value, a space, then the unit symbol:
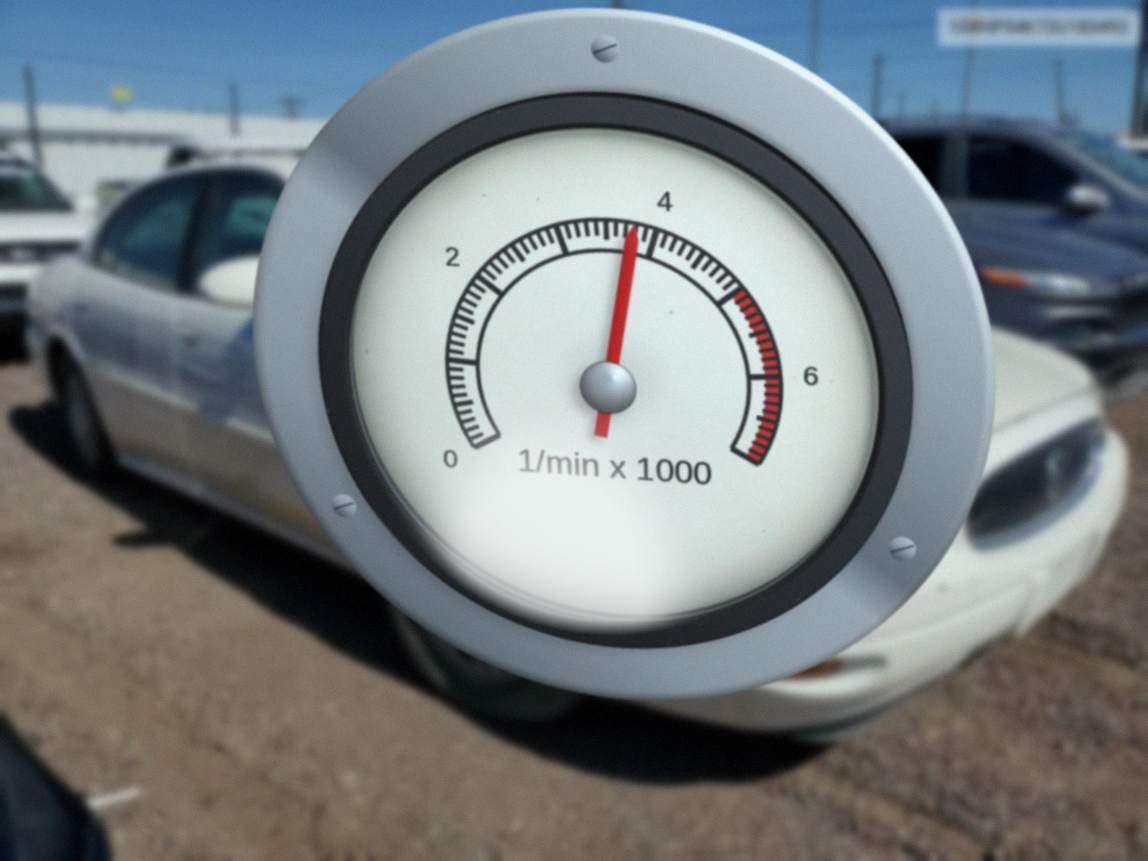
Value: 3800 rpm
